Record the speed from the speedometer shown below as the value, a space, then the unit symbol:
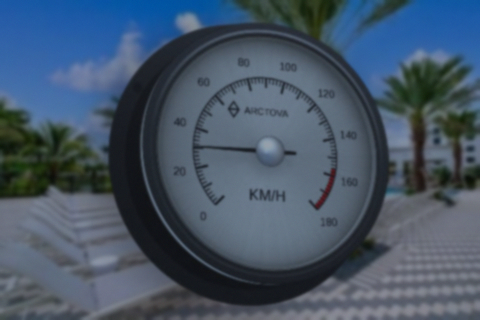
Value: 30 km/h
